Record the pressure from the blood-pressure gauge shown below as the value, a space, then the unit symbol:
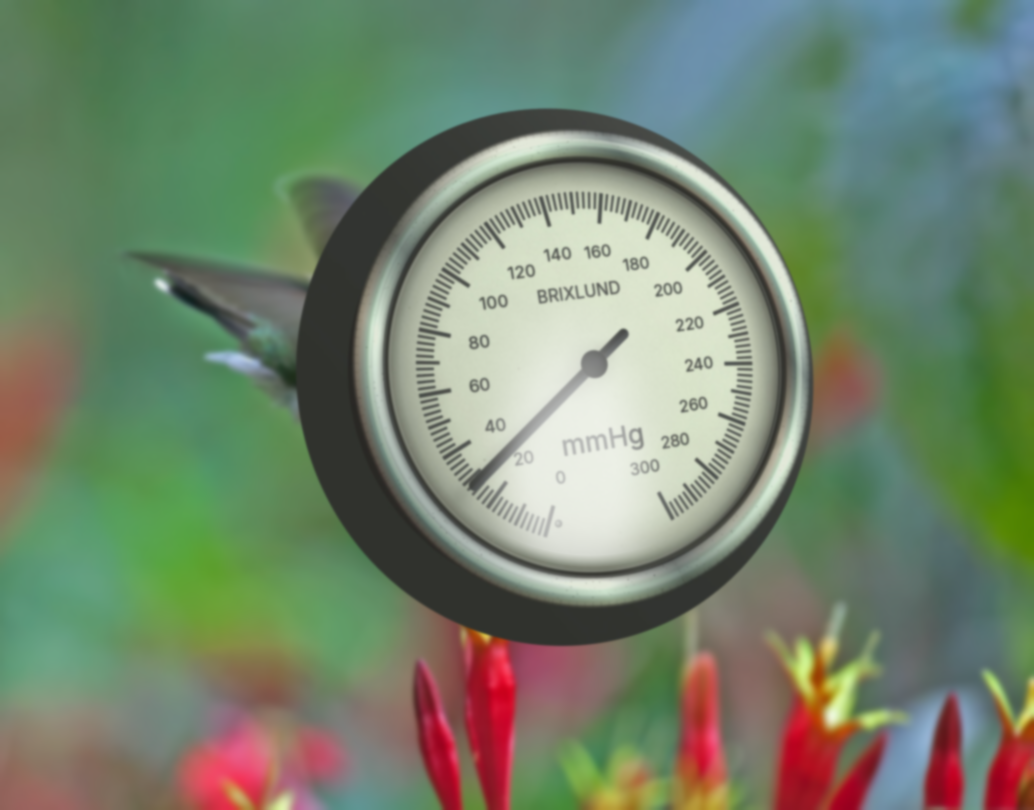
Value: 28 mmHg
